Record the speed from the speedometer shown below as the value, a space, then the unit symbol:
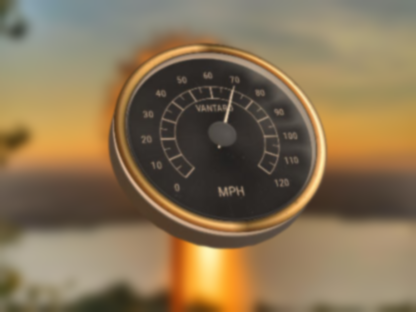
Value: 70 mph
